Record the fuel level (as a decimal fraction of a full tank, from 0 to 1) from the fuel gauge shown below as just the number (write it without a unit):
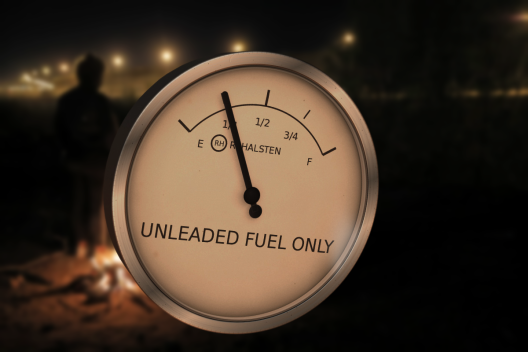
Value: 0.25
